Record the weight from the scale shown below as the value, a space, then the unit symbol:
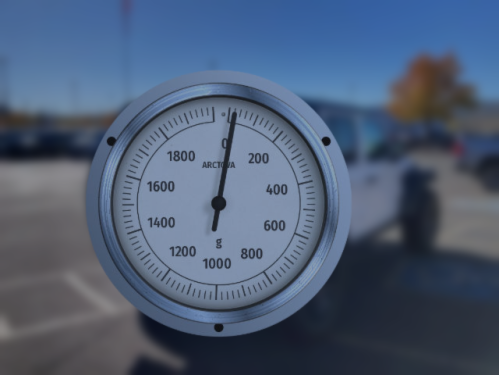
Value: 20 g
